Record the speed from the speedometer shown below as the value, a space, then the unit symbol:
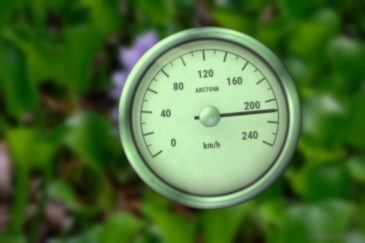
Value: 210 km/h
